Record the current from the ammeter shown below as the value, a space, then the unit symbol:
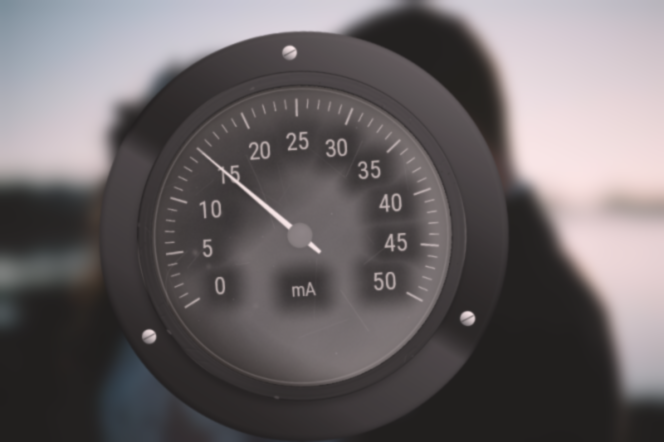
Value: 15 mA
